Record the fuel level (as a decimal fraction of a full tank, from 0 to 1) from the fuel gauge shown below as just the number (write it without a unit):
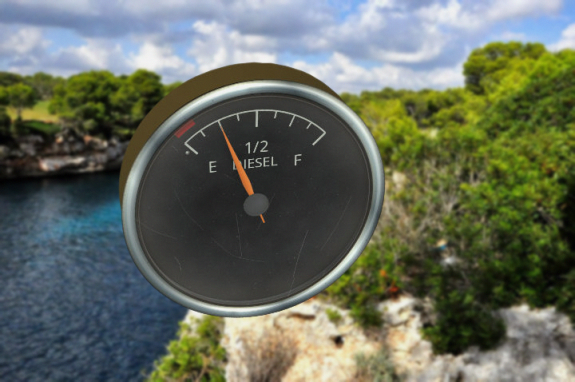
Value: 0.25
